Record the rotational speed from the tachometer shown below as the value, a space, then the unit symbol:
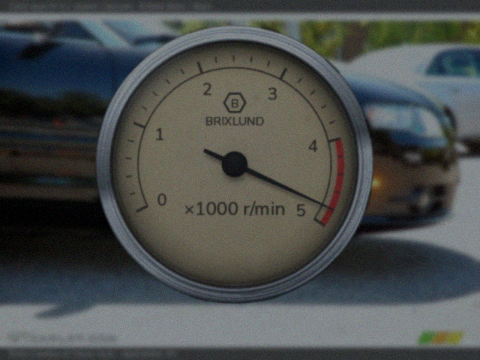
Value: 4800 rpm
